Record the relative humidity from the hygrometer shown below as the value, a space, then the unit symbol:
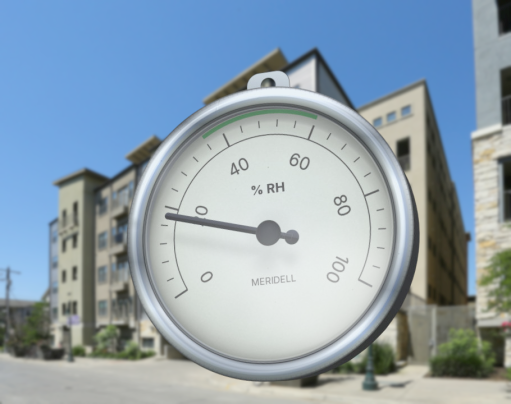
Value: 18 %
